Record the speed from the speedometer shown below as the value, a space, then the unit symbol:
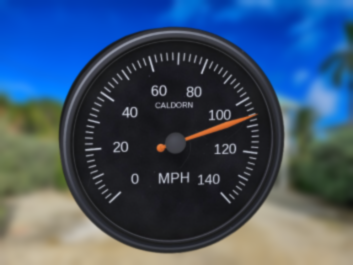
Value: 106 mph
